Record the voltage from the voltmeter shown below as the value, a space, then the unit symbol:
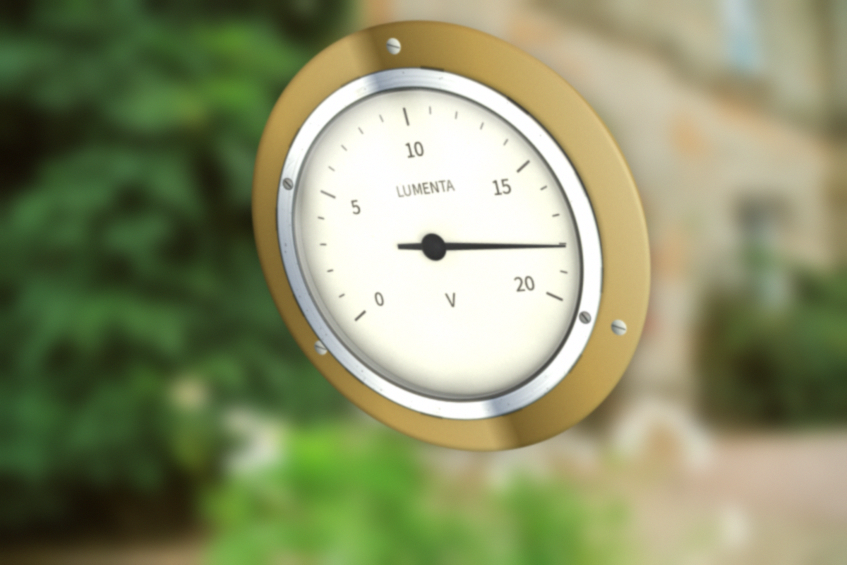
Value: 18 V
